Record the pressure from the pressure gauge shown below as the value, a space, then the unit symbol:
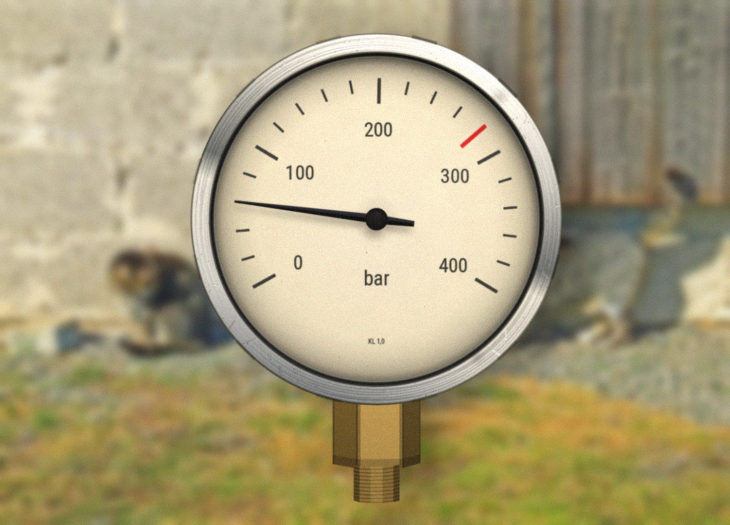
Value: 60 bar
